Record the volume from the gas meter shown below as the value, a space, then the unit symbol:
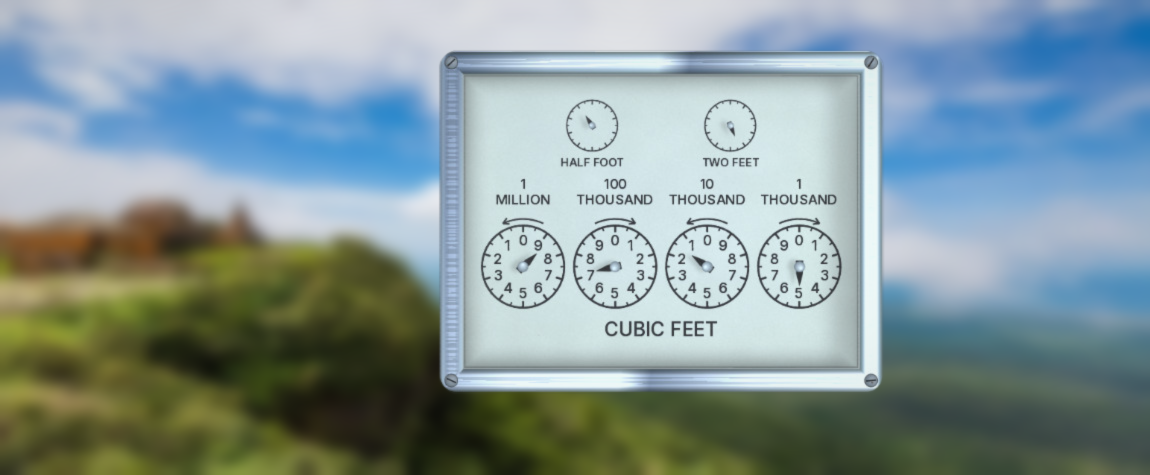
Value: 871500 ft³
